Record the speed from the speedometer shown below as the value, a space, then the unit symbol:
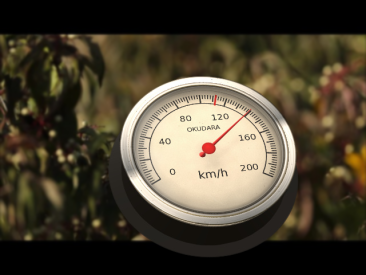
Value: 140 km/h
